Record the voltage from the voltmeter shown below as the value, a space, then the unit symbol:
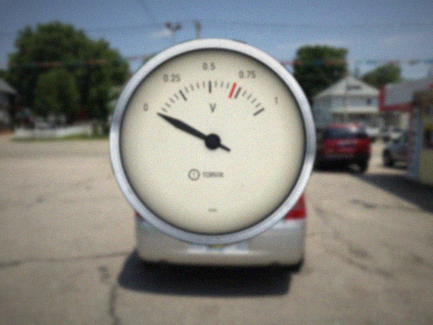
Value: 0 V
